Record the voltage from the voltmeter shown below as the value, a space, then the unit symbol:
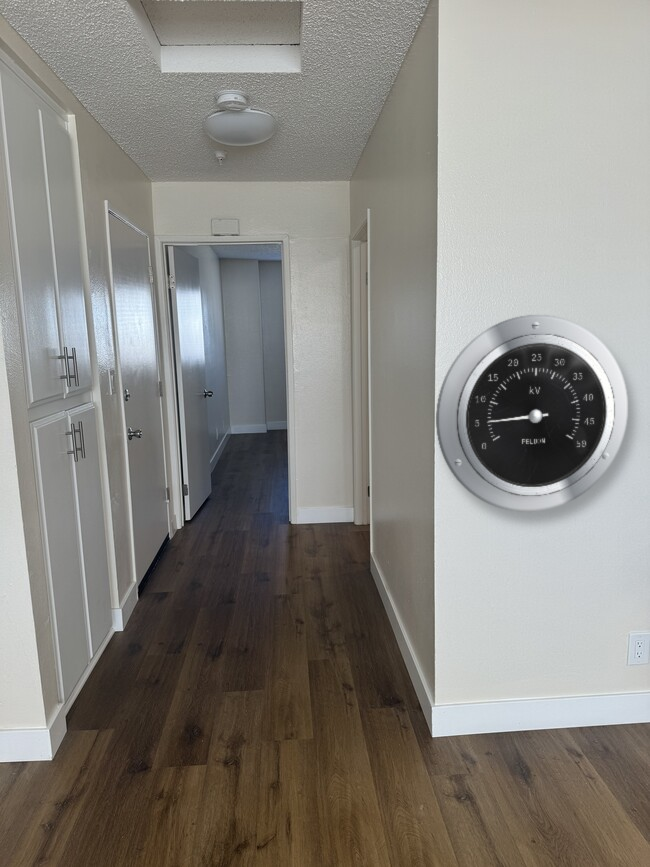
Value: 5 kV
